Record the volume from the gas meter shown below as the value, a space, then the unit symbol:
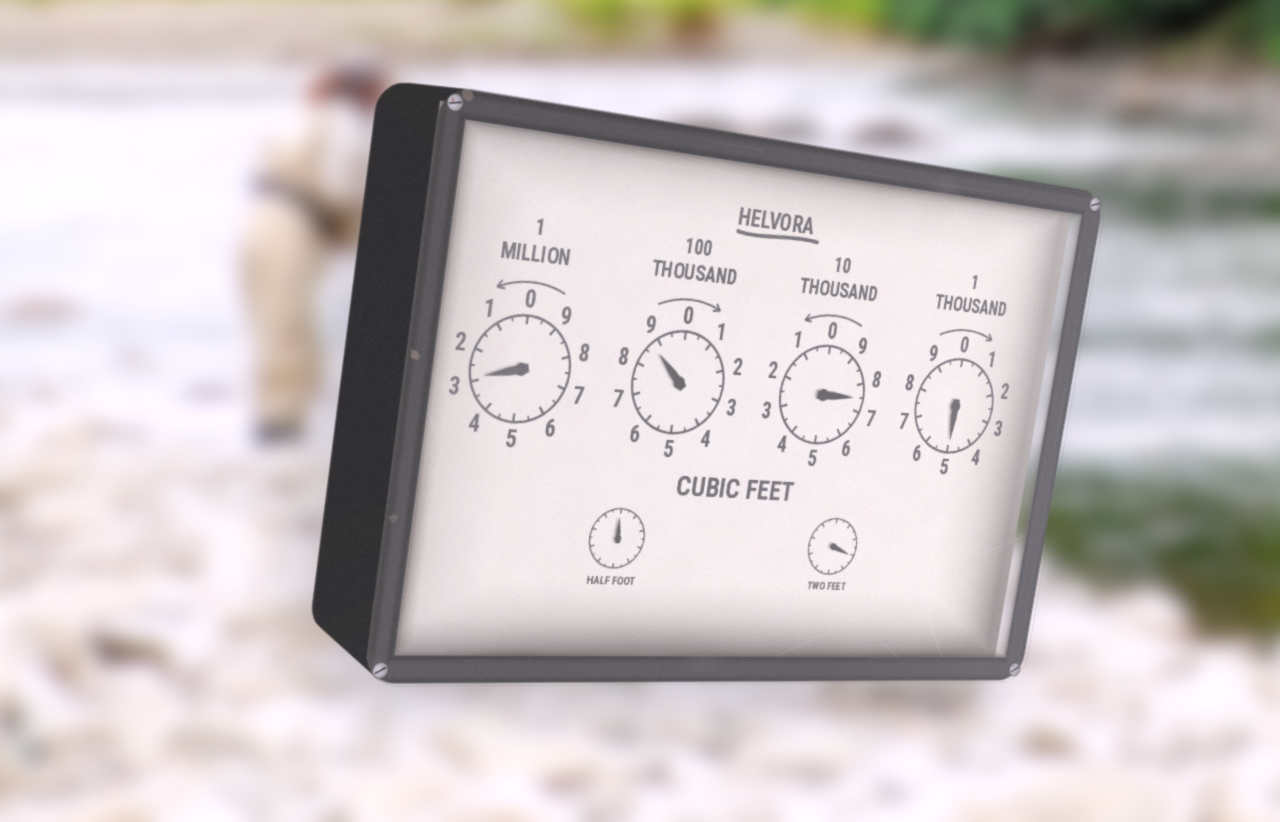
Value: 287500 ft³
